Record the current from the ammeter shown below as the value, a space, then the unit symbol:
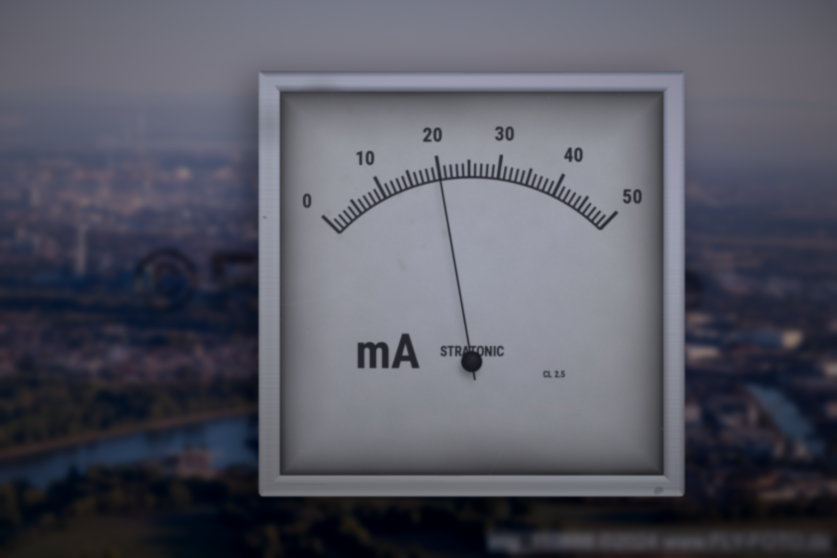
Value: 20 mA
